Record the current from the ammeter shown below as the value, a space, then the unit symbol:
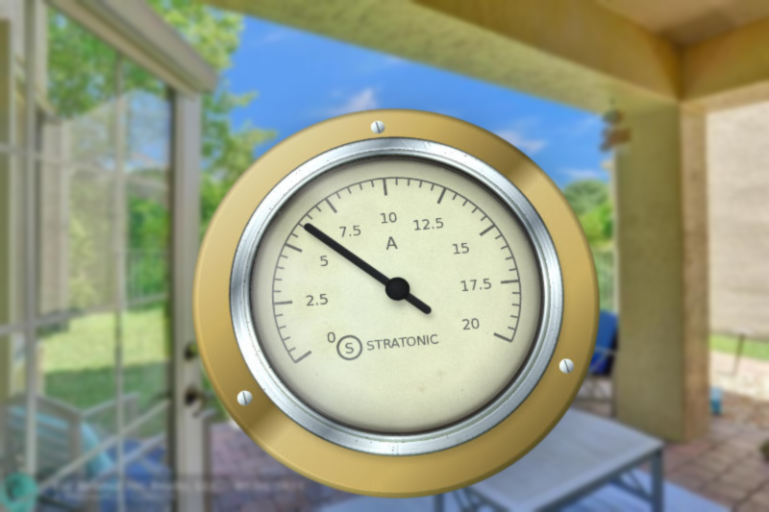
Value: 6 A
